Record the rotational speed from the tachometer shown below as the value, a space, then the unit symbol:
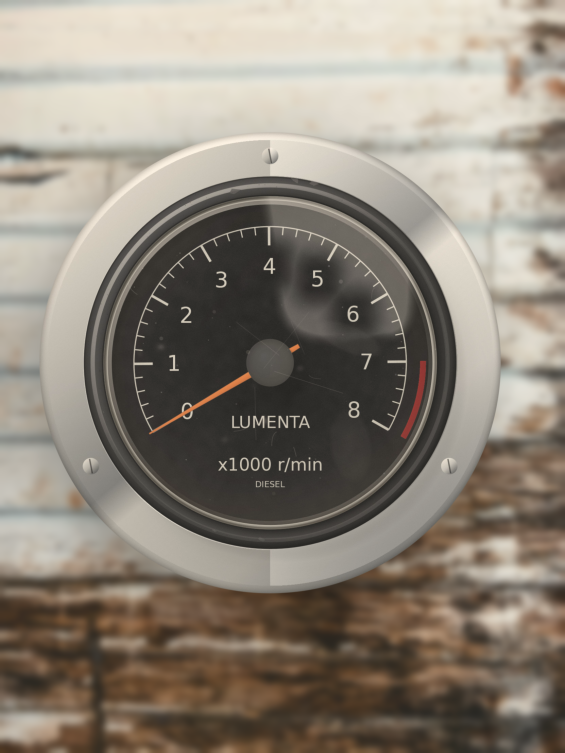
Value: 0 rpm
